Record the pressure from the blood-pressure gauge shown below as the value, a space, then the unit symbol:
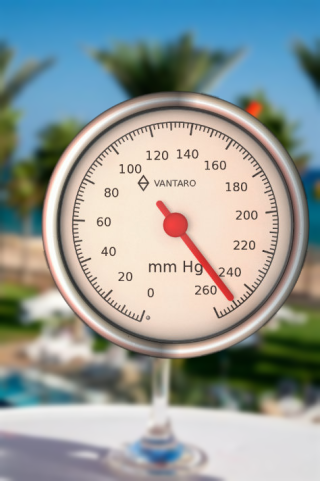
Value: 250 mmHg
